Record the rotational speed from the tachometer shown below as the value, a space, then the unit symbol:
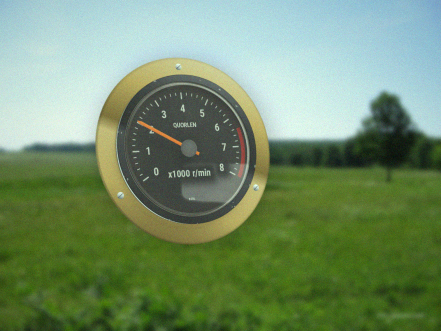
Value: 2000 rpm
